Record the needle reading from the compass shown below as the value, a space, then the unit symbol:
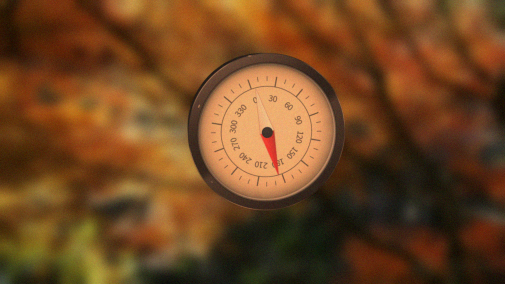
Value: 185 °
